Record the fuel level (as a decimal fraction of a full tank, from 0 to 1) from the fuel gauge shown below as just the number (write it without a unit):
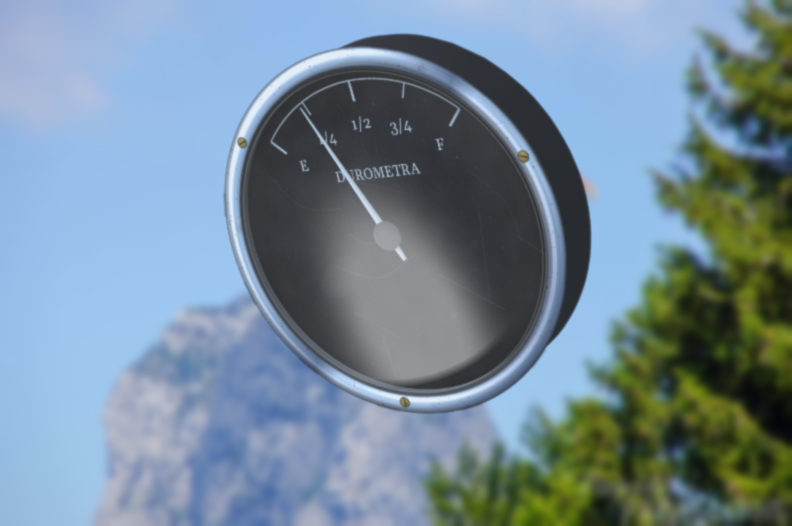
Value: 0.25
